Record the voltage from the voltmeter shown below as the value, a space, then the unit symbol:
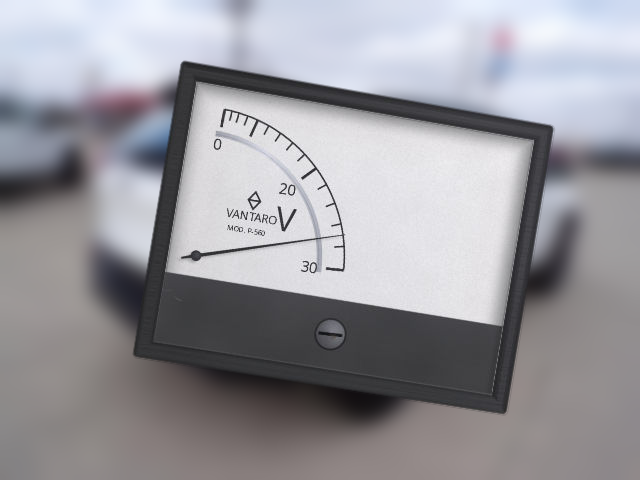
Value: 27 V
